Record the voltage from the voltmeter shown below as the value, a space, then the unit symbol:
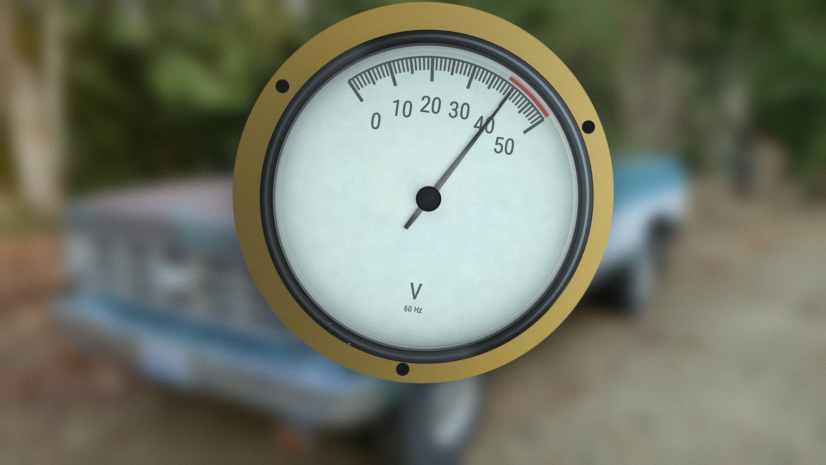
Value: 40 V
